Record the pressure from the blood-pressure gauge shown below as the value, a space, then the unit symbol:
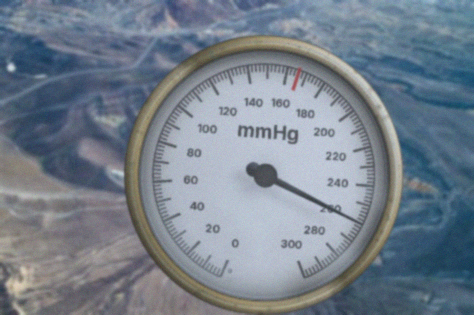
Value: 260 mmHg
